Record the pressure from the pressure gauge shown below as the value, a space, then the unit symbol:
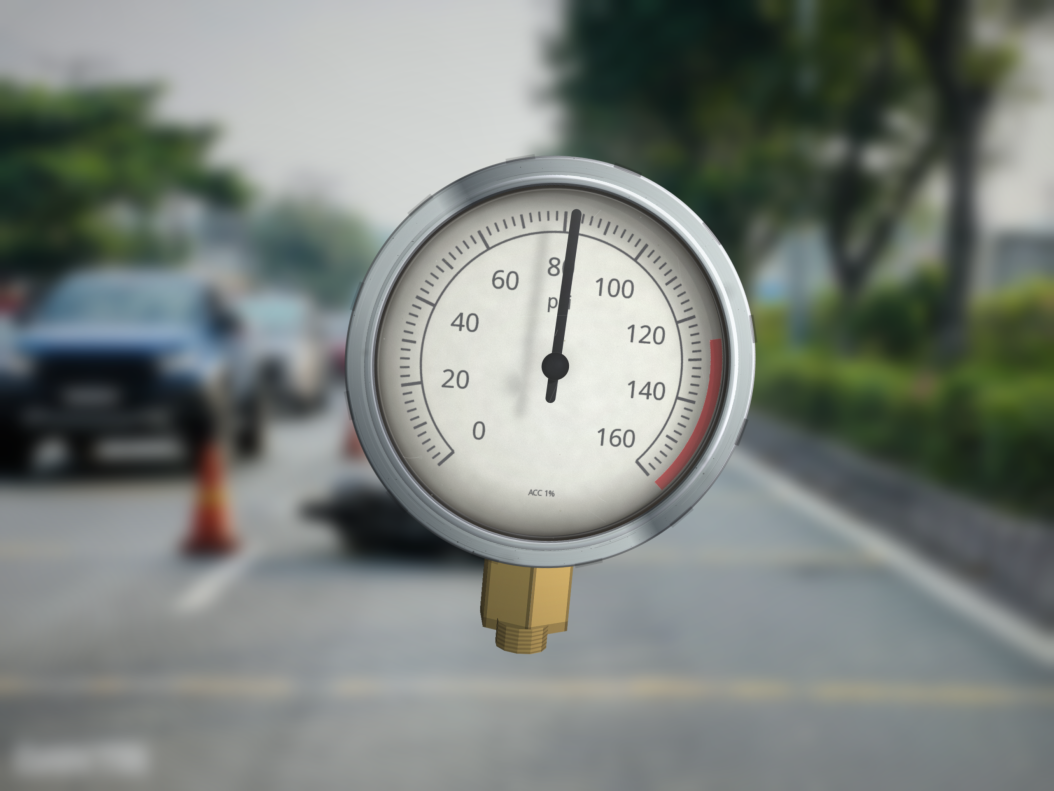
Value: 82 psi
